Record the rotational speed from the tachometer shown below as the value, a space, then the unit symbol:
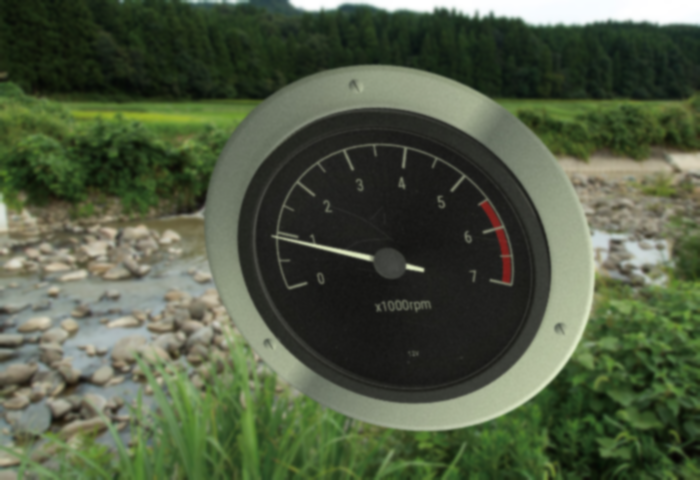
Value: 1000 rpm
